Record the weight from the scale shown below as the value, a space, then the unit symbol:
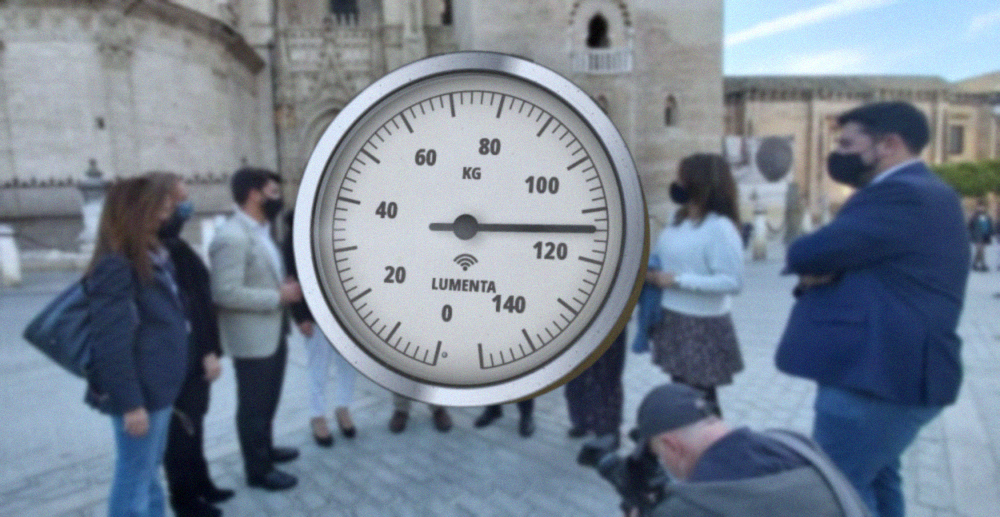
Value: 114 kg
